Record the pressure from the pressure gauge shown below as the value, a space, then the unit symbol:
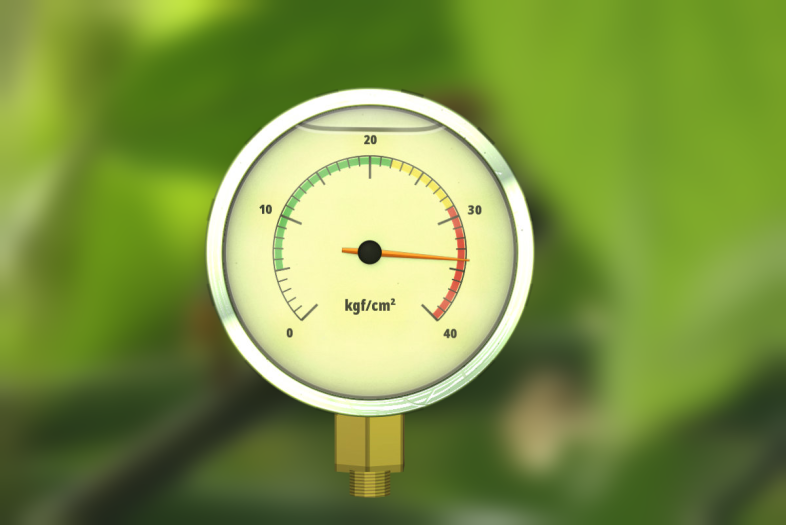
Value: 34 kg/cm²
